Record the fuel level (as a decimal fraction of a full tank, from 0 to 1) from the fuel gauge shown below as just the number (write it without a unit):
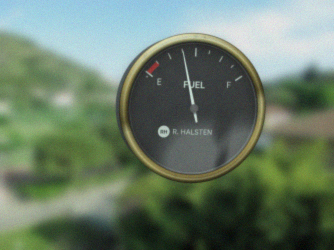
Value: 0.375
